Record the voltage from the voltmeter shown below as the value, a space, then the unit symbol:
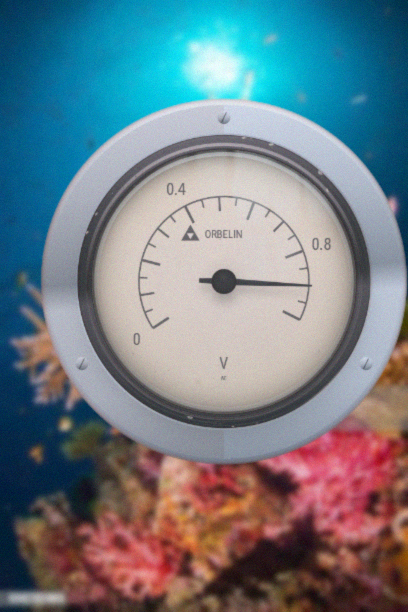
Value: 0.9 V
